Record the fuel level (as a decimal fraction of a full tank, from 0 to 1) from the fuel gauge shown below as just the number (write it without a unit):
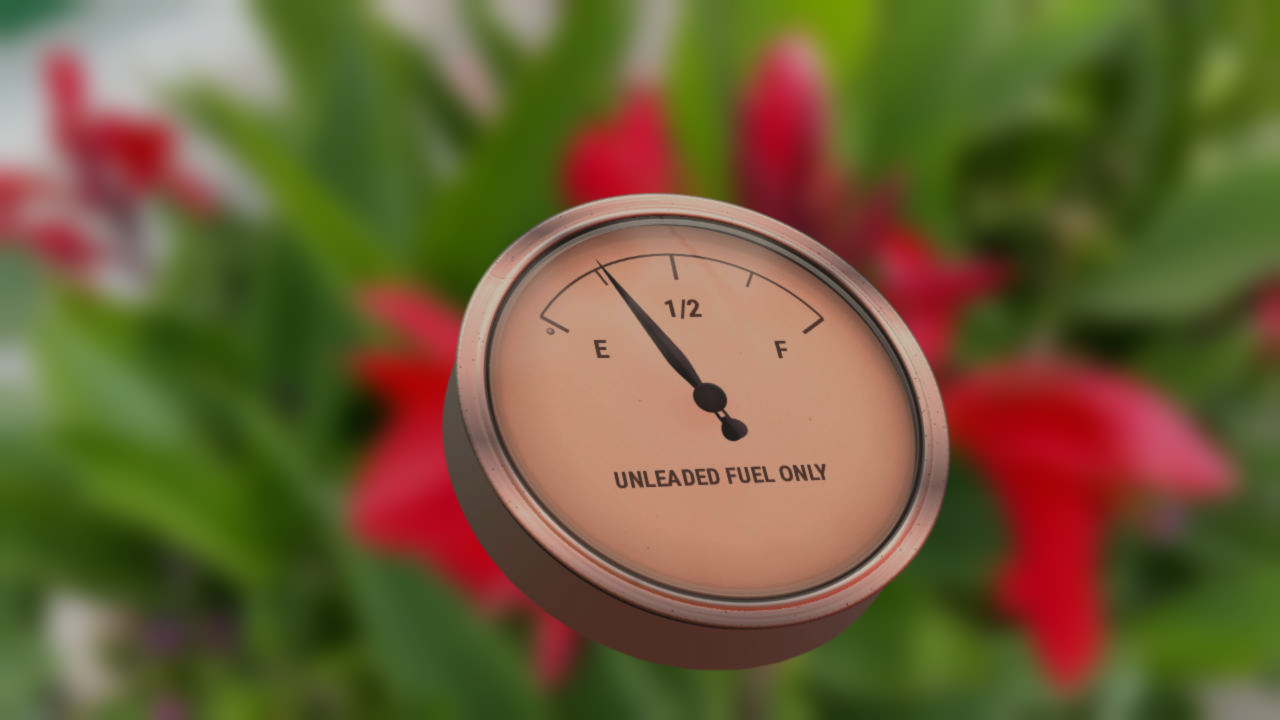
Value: 0.25
